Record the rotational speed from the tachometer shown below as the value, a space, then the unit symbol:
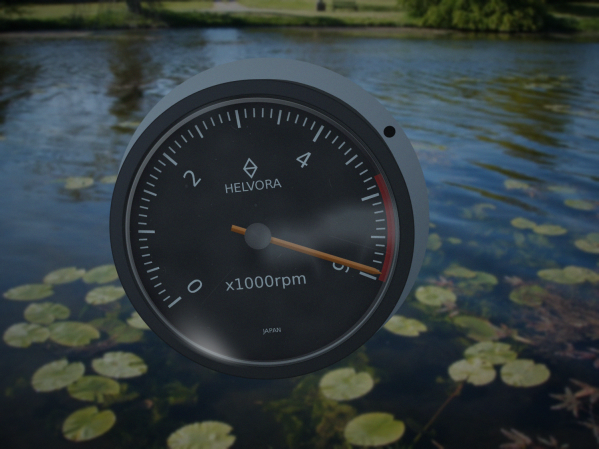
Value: 5900 rpm
